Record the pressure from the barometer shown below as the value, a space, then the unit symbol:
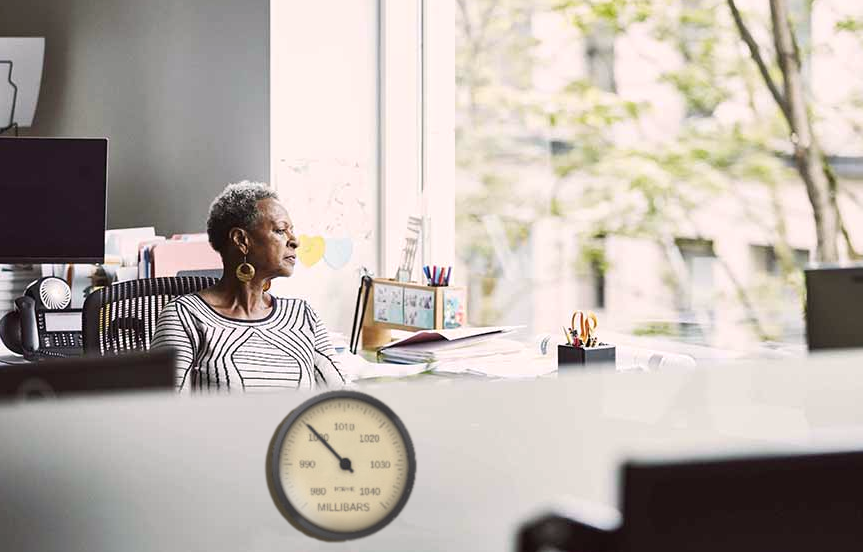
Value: 1000 mbar
